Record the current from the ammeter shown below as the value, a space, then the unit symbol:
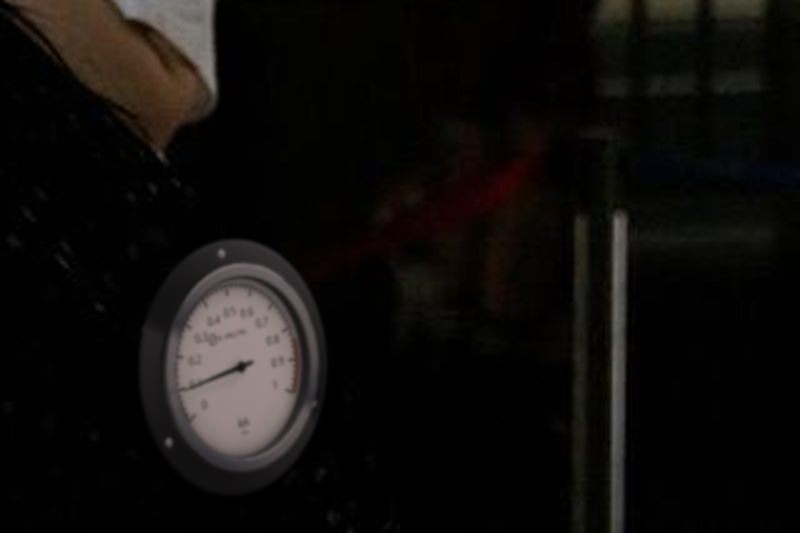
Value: 0.1 kA
